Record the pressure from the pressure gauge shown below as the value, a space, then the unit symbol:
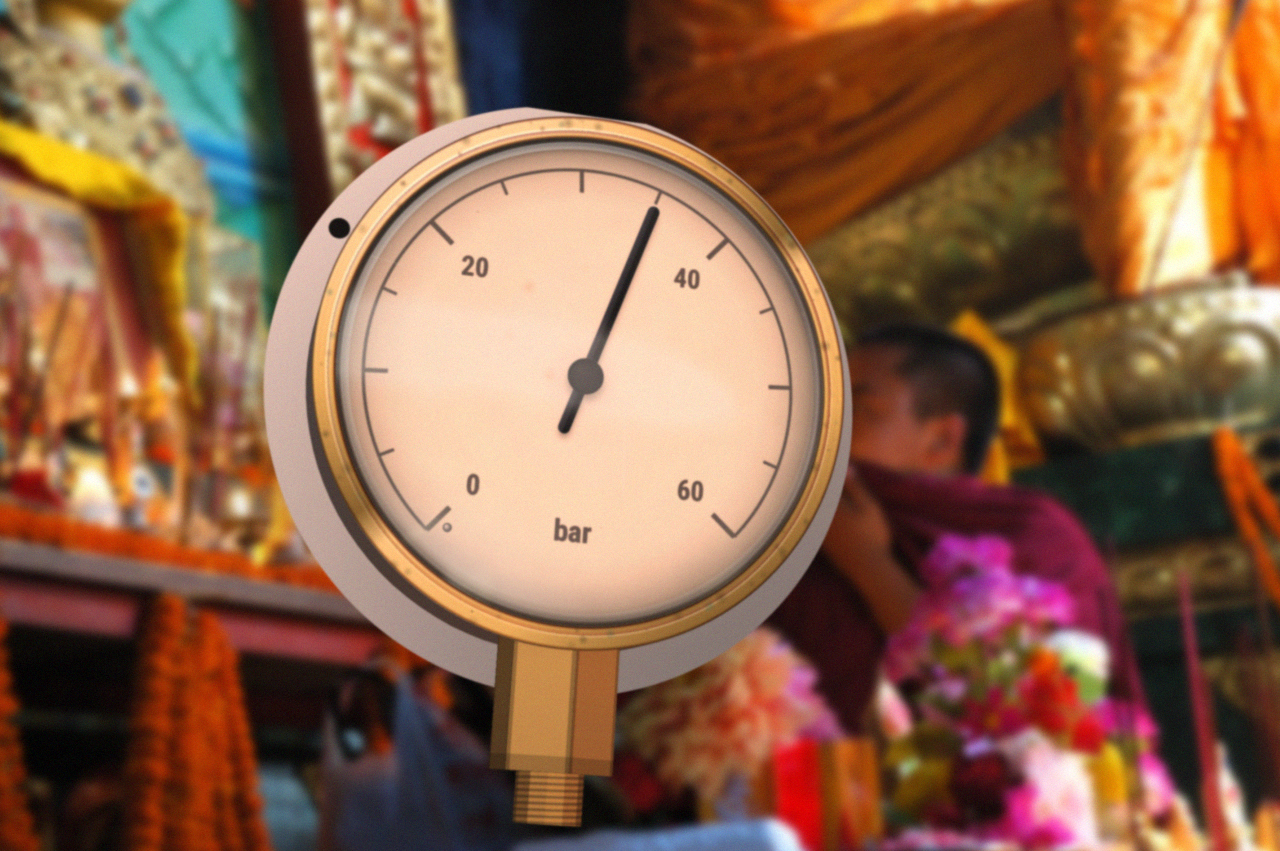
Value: 35 bar
